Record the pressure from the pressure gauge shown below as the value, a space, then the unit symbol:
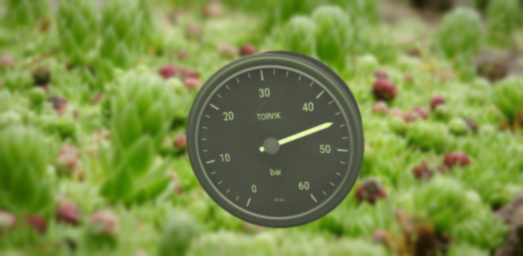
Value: 45 bar
